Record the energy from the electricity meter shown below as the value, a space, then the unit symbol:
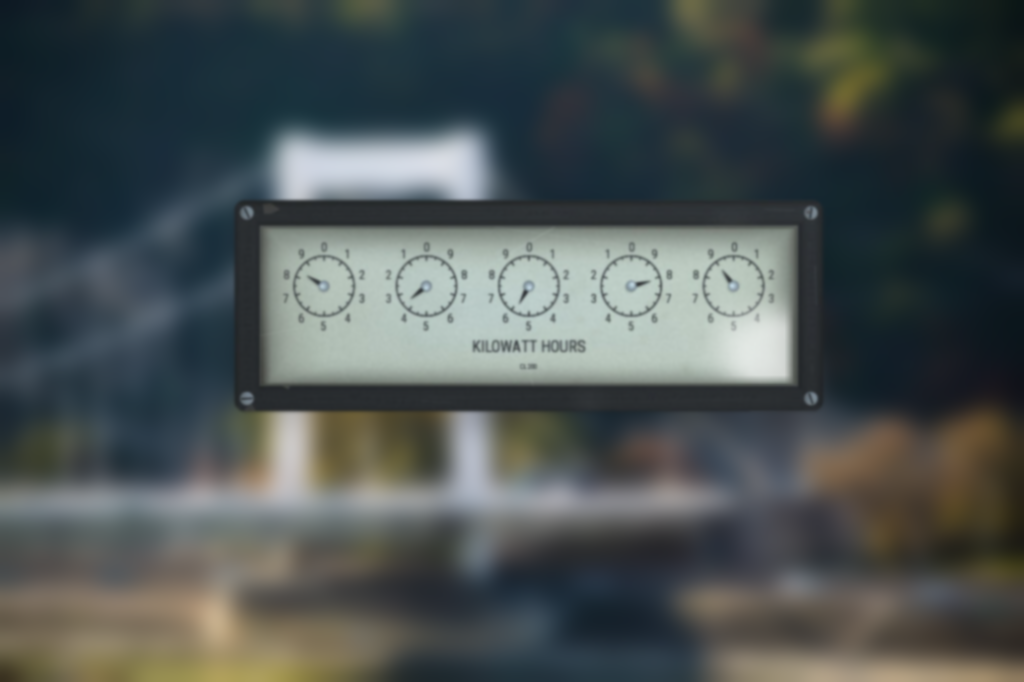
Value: 83579 kWh
